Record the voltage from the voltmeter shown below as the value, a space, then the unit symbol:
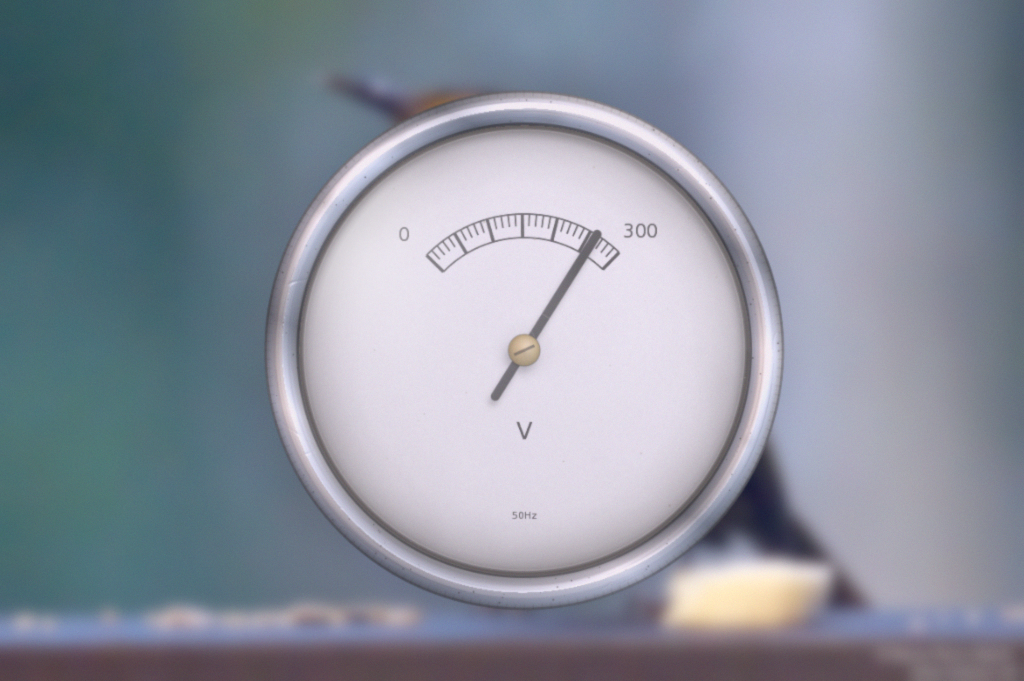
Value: 260 V
